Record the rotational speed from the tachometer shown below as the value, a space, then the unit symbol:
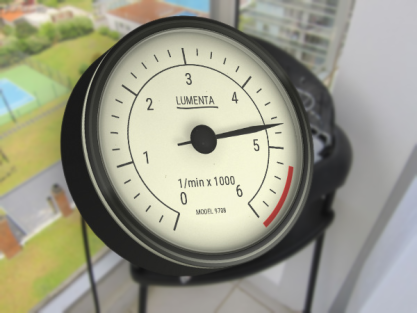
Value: 4700 rpm
